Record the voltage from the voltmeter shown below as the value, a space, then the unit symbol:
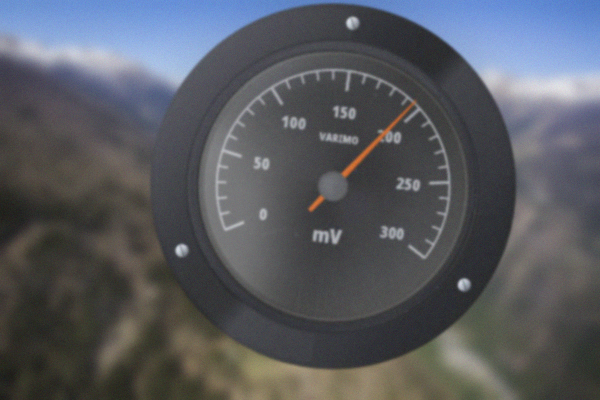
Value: 195 mV
